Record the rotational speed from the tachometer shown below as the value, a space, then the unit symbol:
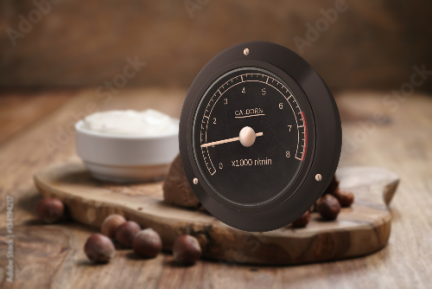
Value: 1000 rpm
